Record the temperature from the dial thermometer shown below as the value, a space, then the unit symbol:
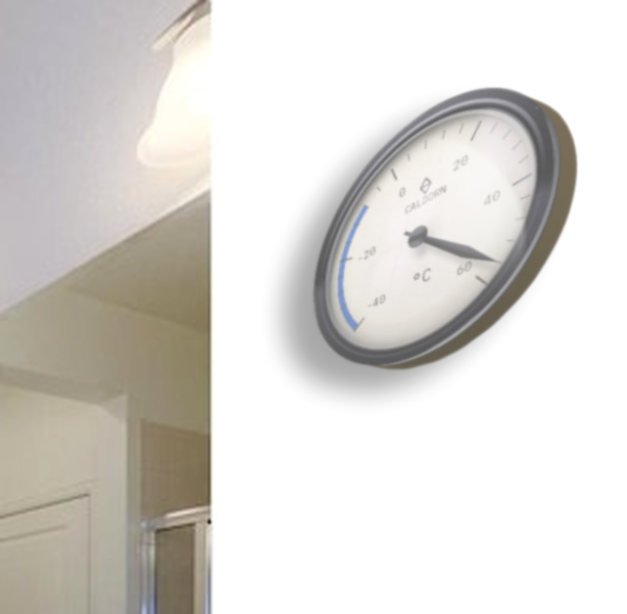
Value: 56 °C
